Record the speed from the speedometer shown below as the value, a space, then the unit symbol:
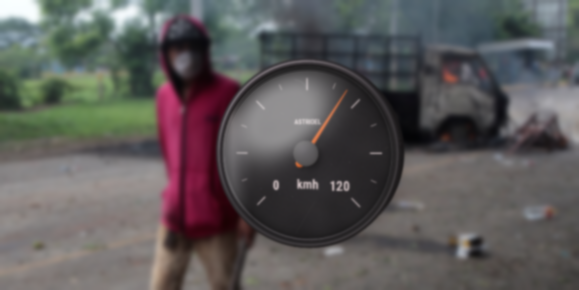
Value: 75 km/h
